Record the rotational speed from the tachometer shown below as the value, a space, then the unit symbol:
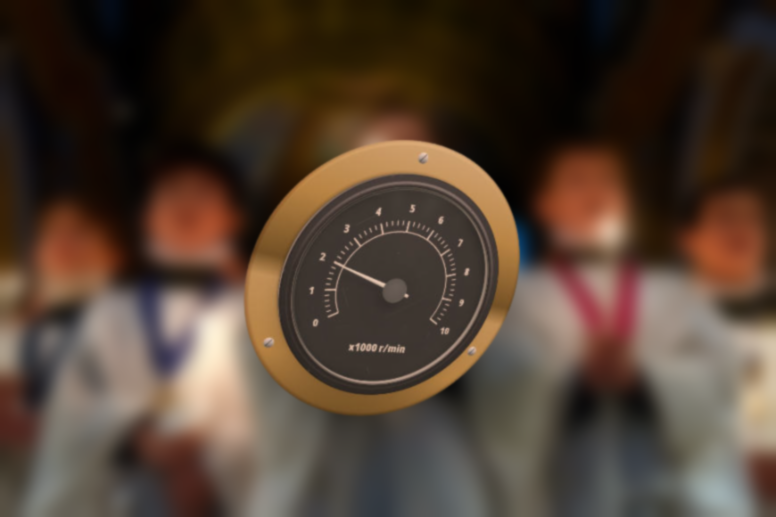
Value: 2000 rpm
